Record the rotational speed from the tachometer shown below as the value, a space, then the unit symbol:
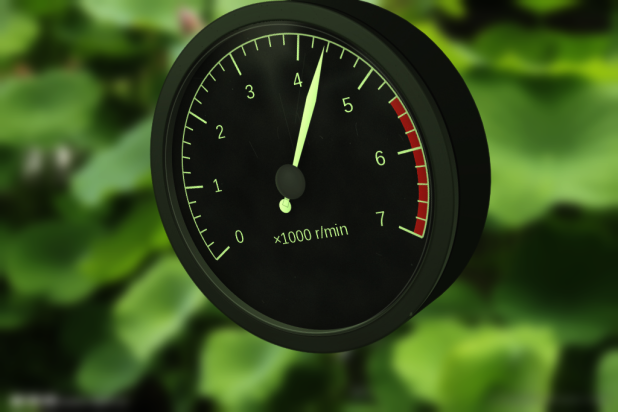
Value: 4400 rpm
